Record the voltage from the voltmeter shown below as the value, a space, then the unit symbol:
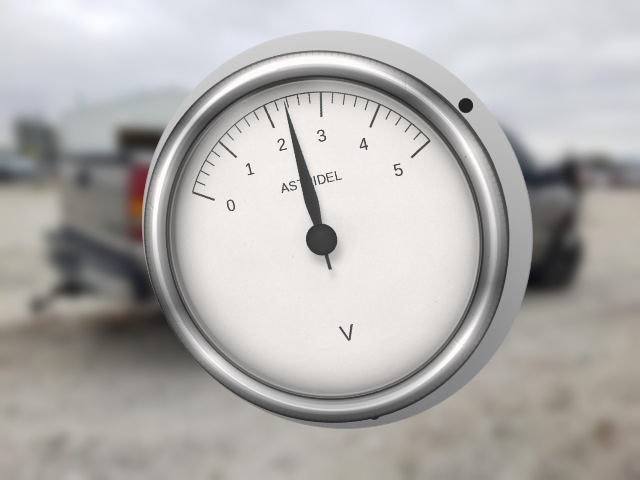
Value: 2.4 V
